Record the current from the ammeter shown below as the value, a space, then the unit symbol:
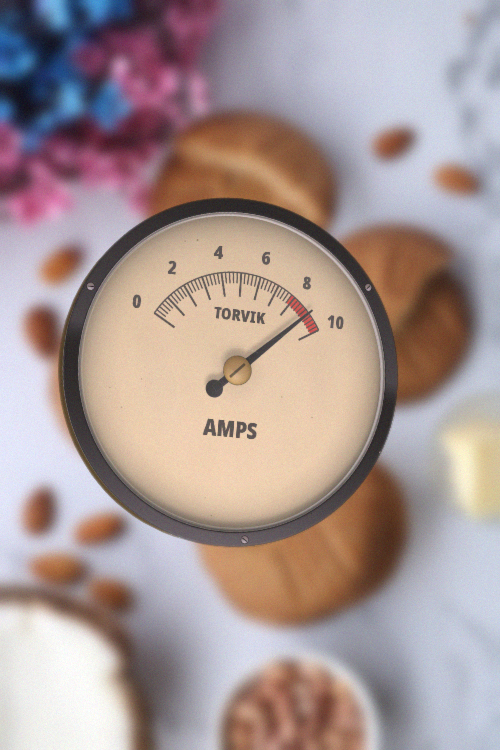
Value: 9 A
